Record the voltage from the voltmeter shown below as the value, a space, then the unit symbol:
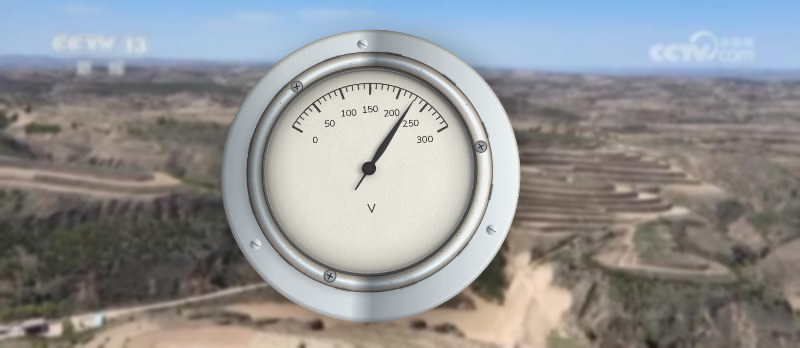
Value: 230 V
